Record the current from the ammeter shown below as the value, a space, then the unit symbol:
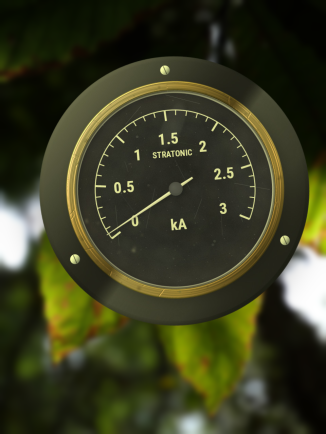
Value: 0.05 kA
